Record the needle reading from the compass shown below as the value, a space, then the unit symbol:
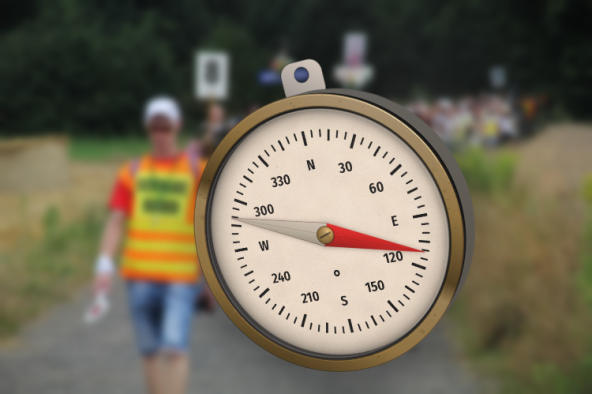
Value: 110 °
